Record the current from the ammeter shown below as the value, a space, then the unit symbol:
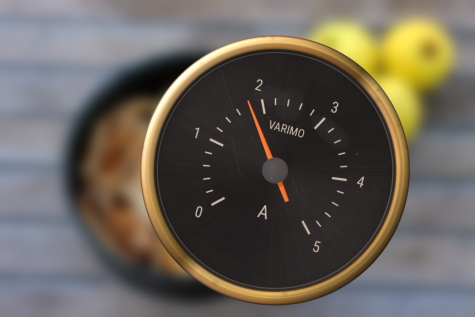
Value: 1.8 A
